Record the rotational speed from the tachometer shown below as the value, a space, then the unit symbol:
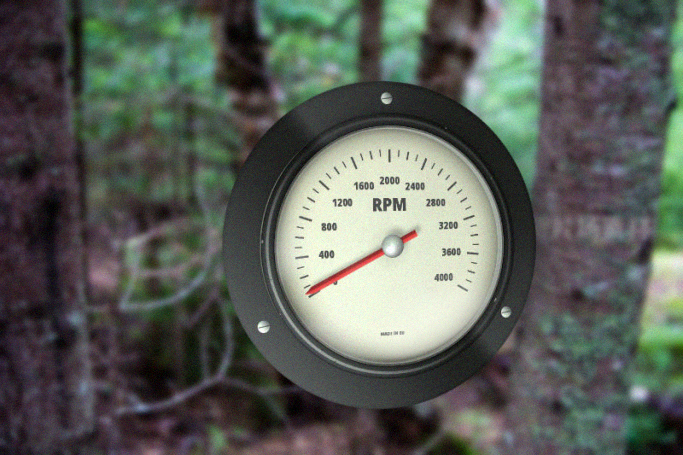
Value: 50 rpm
